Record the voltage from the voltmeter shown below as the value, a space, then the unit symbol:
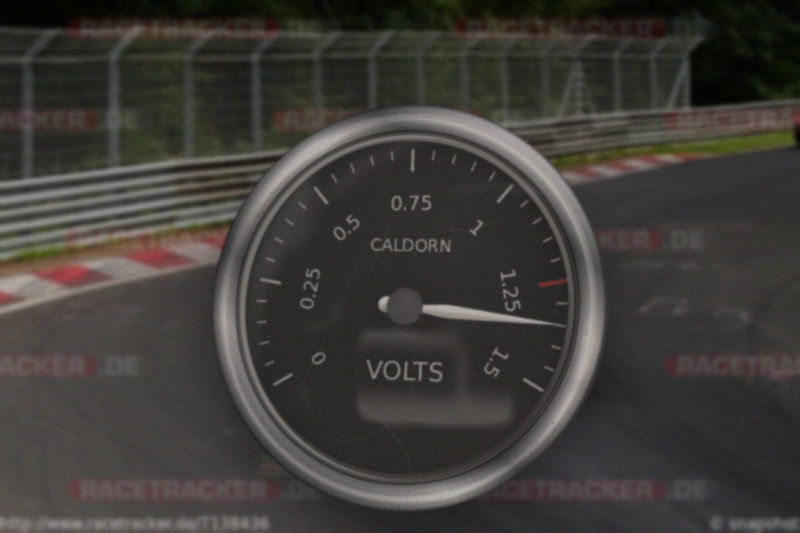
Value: 1.35 V
